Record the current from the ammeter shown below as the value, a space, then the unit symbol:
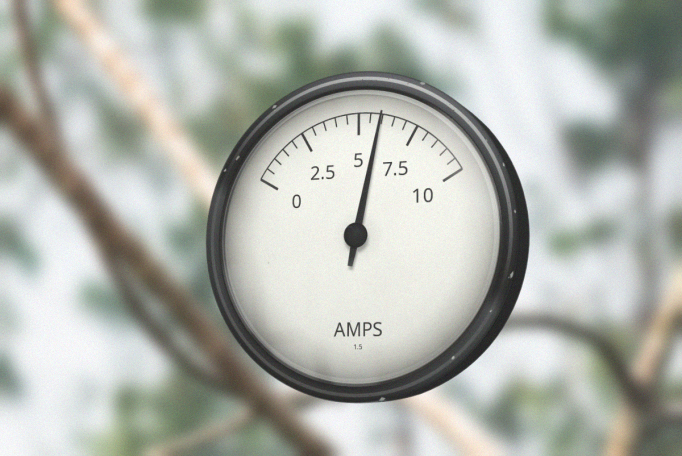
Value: 6 A
